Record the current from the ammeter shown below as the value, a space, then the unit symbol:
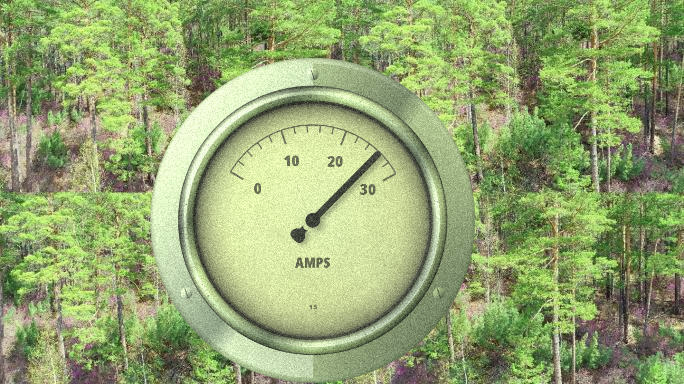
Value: 26 A
